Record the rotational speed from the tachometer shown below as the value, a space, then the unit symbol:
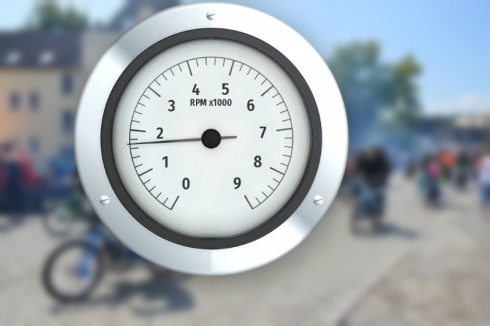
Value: 1700 rpm
